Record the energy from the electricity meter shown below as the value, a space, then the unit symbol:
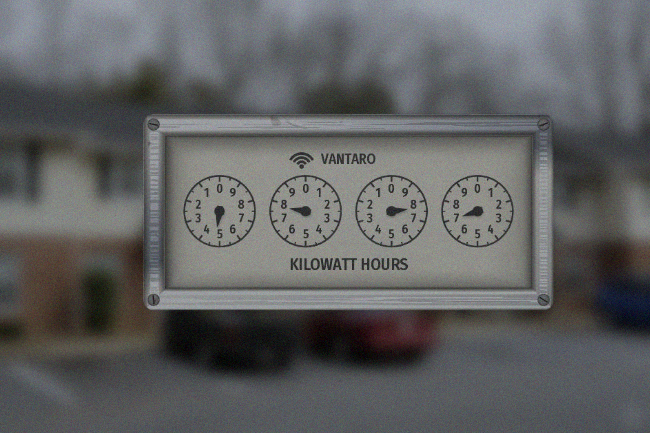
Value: 4777 kWh
